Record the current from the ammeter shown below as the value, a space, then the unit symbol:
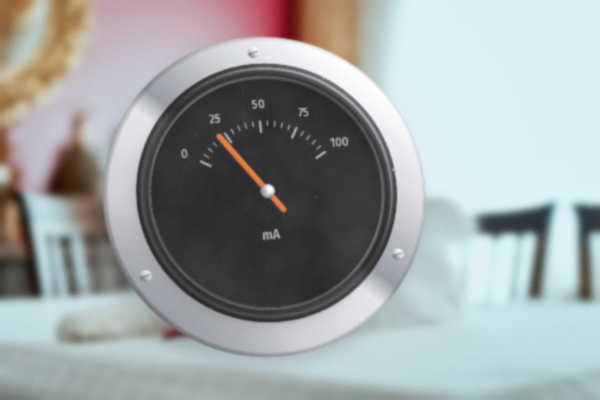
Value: 20 mA
